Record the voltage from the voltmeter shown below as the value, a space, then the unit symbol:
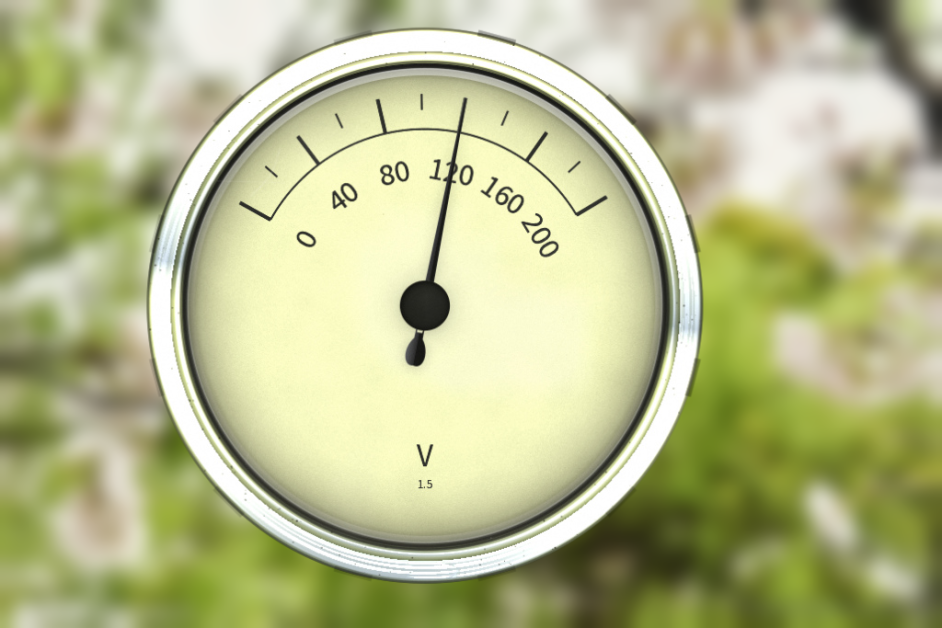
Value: 120 V
